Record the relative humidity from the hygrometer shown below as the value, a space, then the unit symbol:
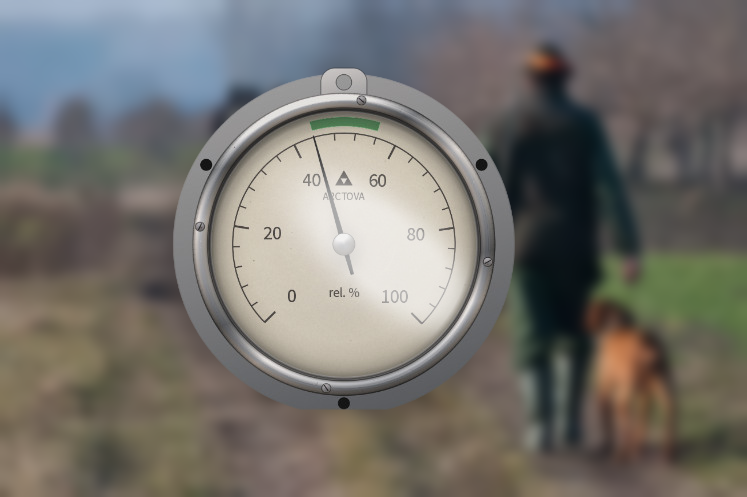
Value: 44 %
